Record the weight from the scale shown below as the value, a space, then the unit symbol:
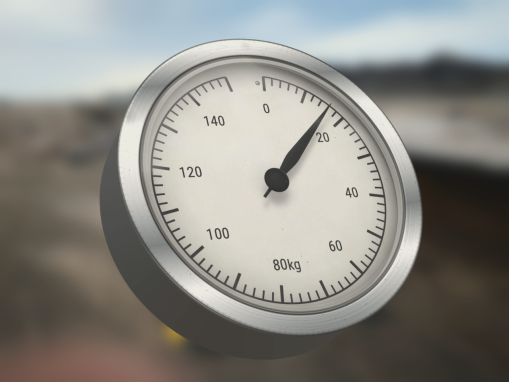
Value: 16 kg
